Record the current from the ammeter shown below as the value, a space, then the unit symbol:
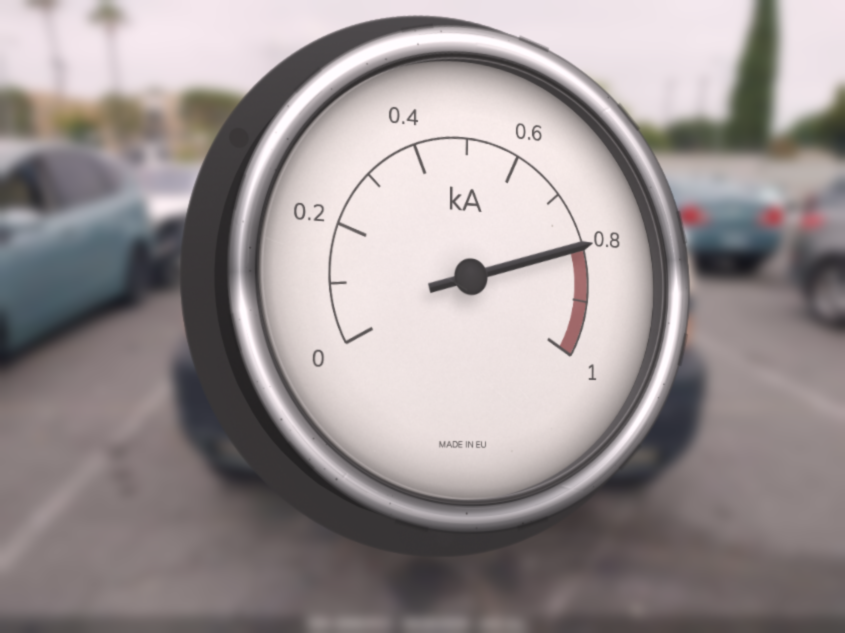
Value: 0.8 kA
